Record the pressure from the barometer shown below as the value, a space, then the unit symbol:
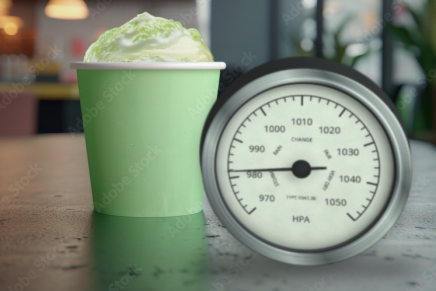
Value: 982 hPa
